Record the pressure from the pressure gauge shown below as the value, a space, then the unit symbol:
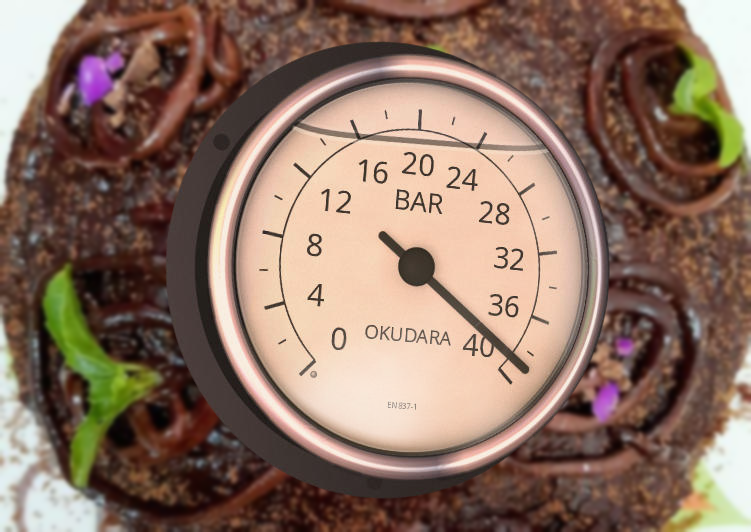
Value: 39 bar
